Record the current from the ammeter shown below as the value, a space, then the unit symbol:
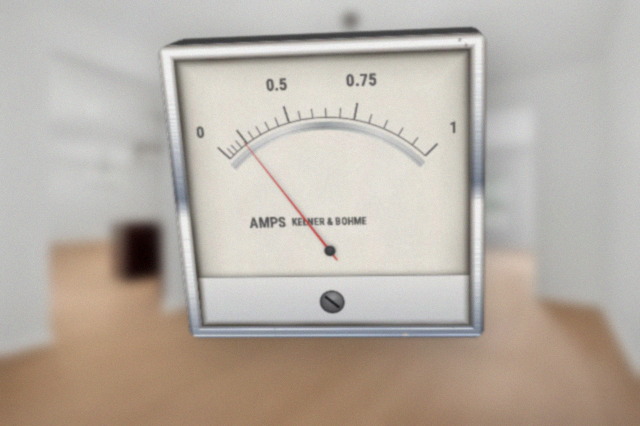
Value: 0.25 A
